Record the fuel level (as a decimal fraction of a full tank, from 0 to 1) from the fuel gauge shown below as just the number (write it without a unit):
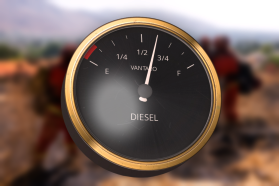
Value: 0.625
